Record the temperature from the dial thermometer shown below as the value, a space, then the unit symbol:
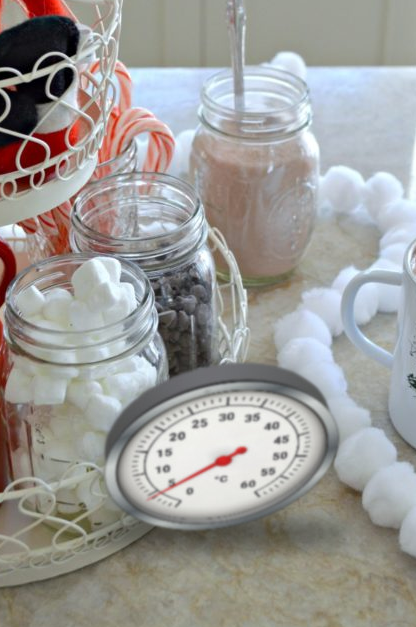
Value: 5 °C
